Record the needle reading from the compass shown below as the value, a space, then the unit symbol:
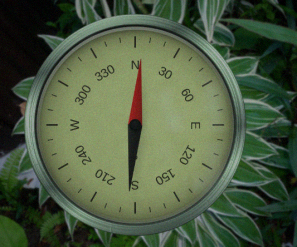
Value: 5 °
